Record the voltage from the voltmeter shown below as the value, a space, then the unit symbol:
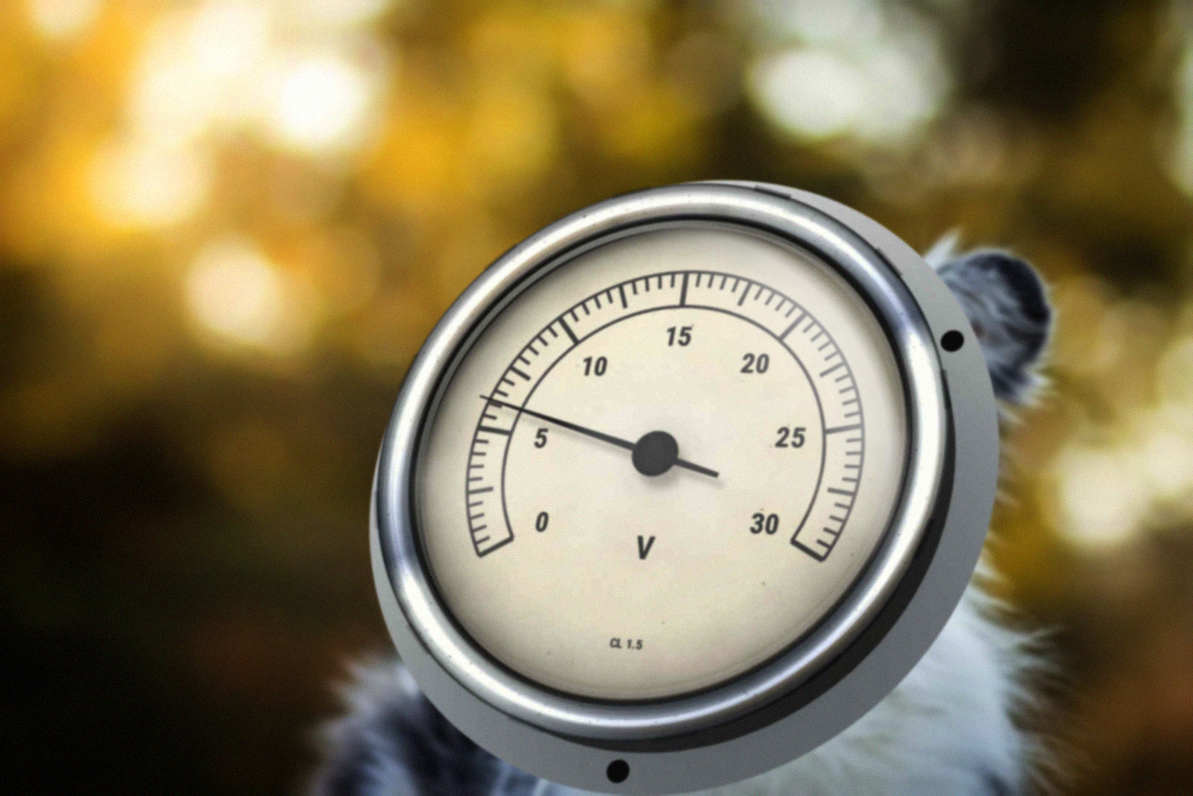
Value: 6 V
